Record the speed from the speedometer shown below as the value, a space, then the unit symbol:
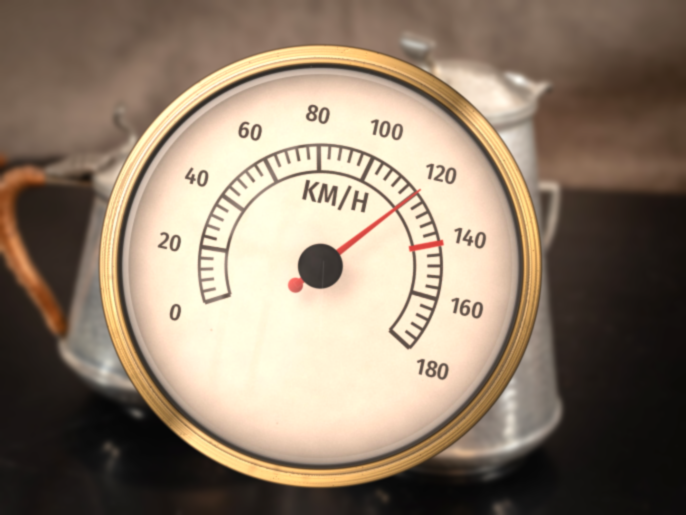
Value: 120 km/h
